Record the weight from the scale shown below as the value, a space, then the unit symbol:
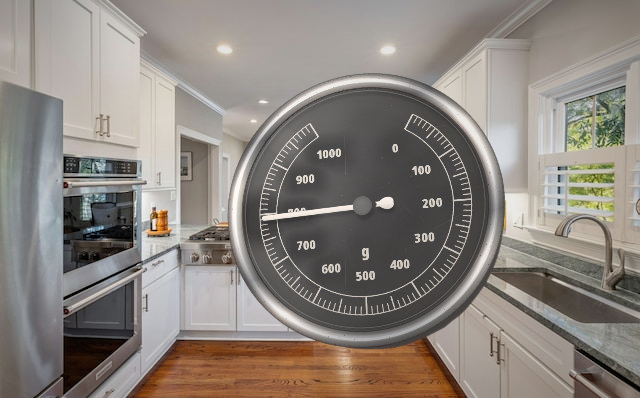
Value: 790 g
